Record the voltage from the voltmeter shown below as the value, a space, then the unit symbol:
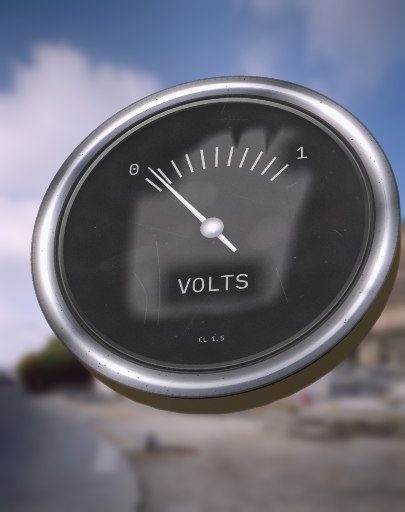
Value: 0.05 V
